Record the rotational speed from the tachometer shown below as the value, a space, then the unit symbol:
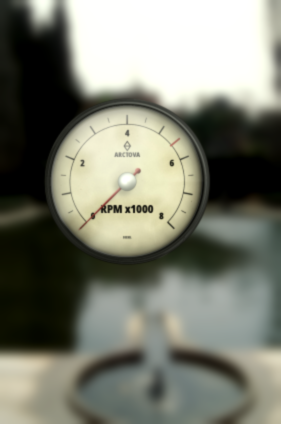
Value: 0 rpm
